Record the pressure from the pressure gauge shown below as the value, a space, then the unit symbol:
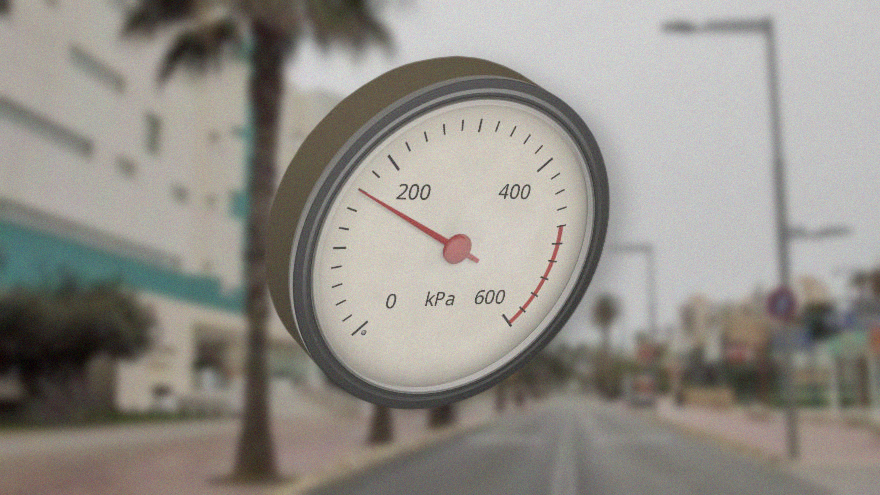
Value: 160 kPa
